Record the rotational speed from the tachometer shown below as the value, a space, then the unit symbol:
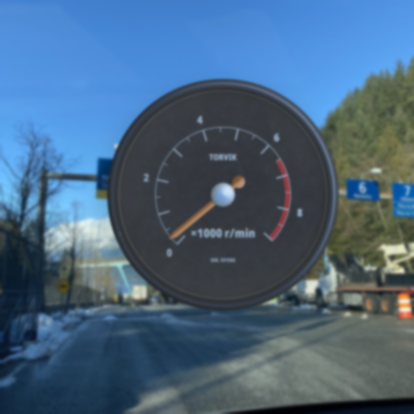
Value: 250 rpm
